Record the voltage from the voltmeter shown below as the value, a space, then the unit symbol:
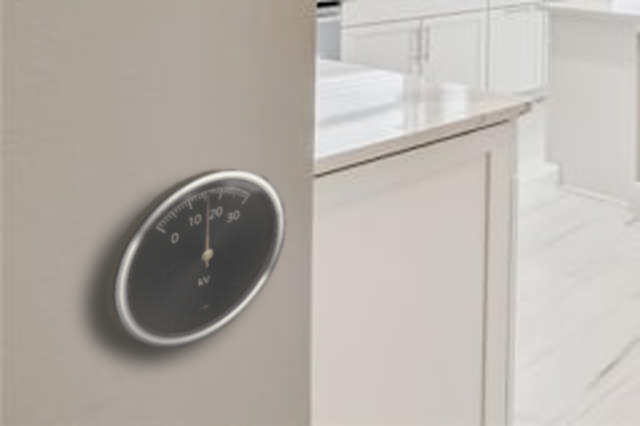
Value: 15 kV
